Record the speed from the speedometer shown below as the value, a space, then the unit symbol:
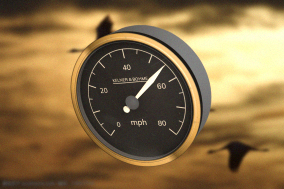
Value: 55 mph
